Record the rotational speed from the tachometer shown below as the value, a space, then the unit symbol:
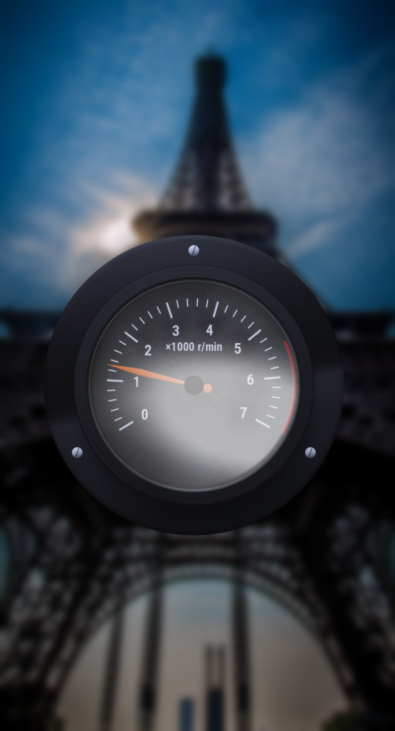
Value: 1300 rpm
